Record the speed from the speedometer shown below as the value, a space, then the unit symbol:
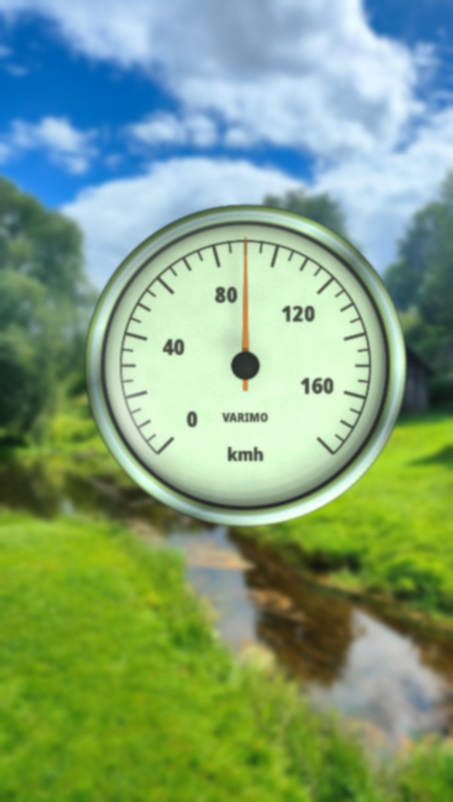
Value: 90 km/h
